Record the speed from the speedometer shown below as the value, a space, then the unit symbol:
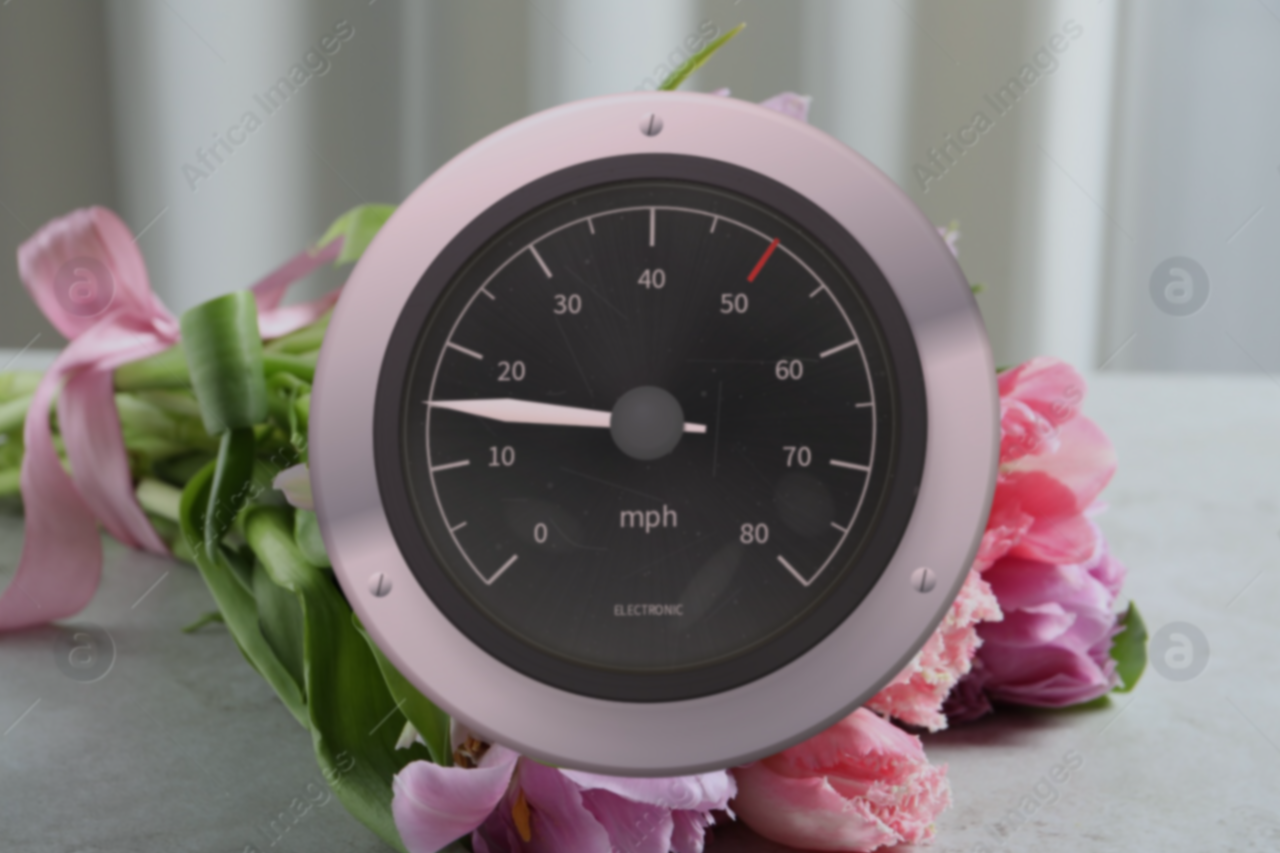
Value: 15 mph
